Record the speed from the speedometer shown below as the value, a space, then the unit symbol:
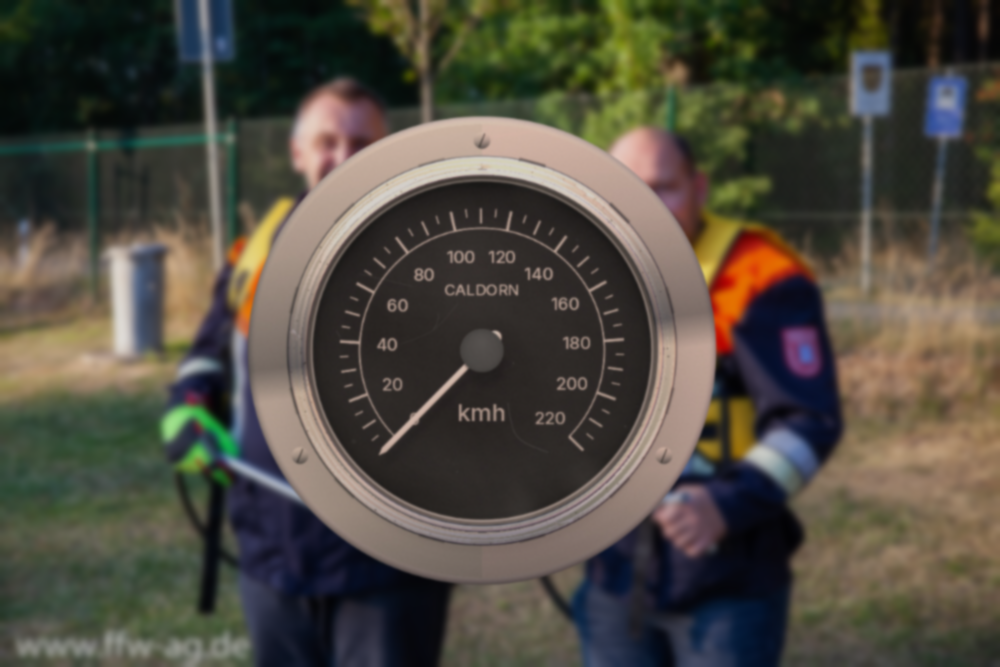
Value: 0 km/h
